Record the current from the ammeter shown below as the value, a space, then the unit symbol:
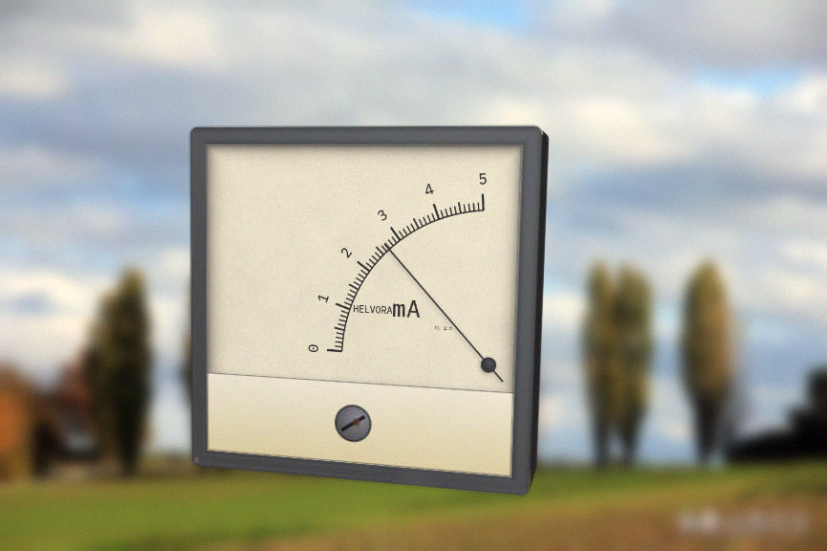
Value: 2.7 mA
